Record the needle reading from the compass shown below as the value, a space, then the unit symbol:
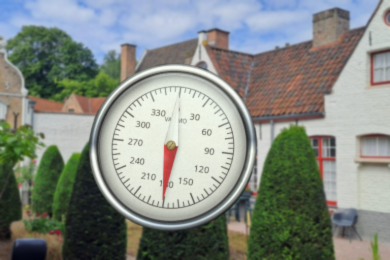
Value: 180 °
